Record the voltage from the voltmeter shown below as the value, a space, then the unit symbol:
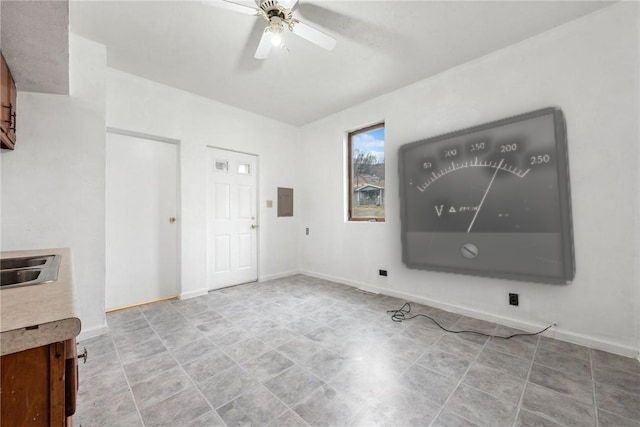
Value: 200 V
